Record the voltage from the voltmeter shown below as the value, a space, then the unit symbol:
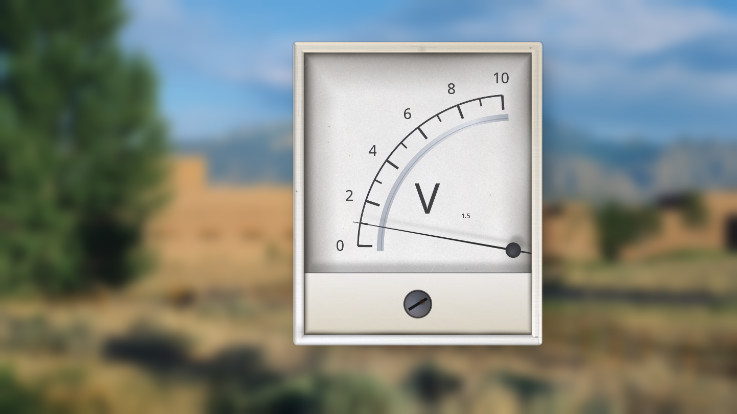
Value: 1 V
